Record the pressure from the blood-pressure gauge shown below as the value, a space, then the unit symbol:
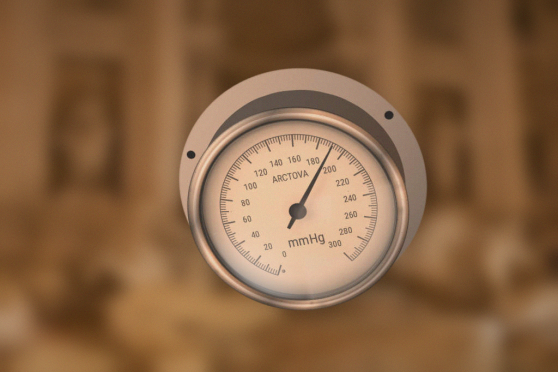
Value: 190 mmHg
